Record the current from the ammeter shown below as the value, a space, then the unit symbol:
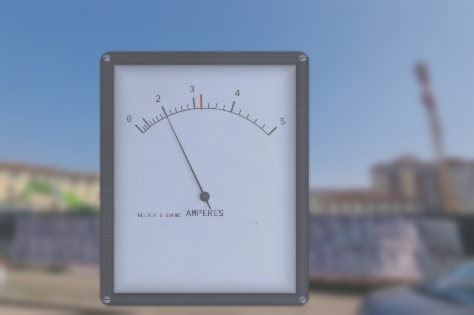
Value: 2 A
